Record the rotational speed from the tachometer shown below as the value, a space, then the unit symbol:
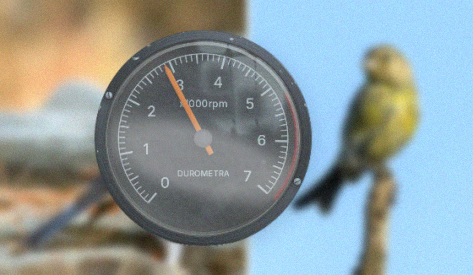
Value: 2900 rpm
